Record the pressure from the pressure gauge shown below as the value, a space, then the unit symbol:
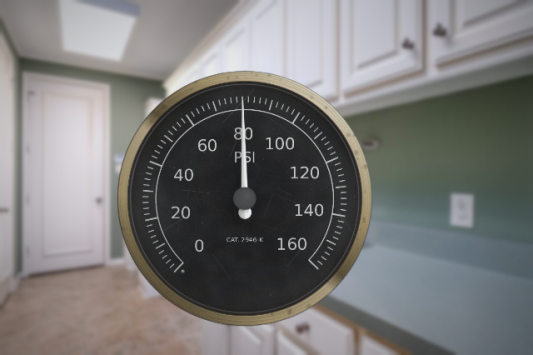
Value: 80 psi
